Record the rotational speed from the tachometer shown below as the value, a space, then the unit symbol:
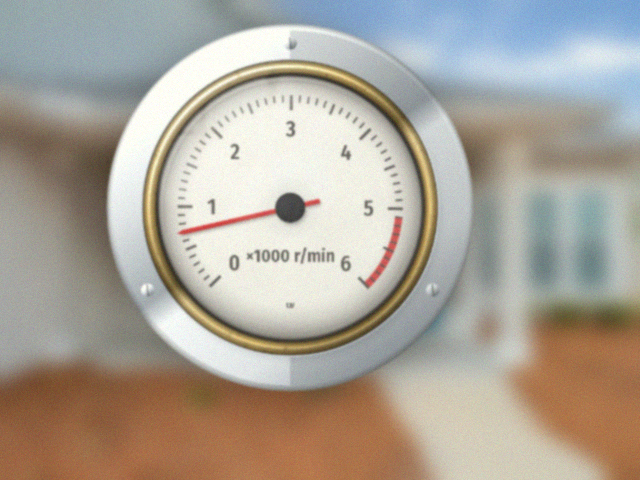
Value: 700 rpm
